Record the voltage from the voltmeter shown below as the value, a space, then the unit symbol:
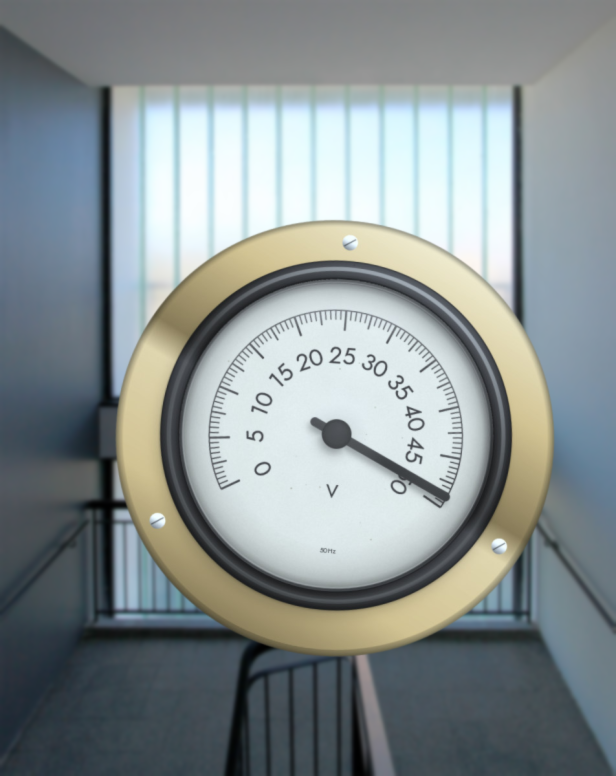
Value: 49 V
